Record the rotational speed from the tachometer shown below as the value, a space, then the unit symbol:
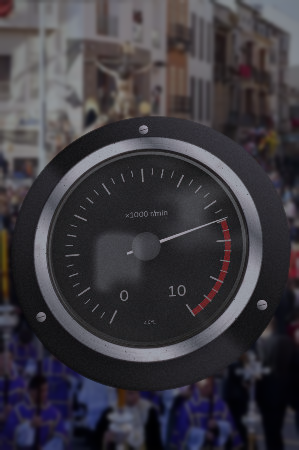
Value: 7500 rpm
